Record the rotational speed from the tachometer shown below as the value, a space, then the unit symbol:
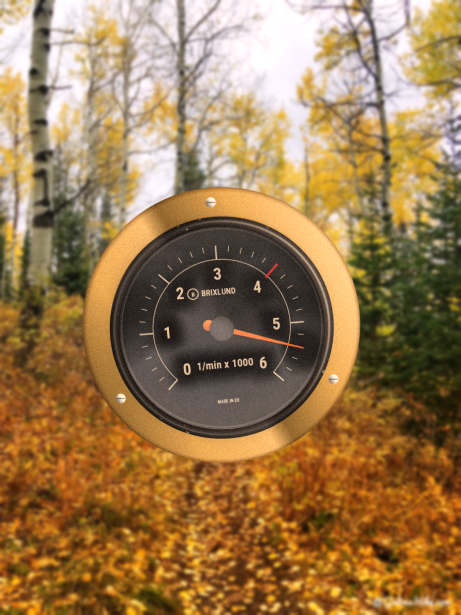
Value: 5400 rpm
